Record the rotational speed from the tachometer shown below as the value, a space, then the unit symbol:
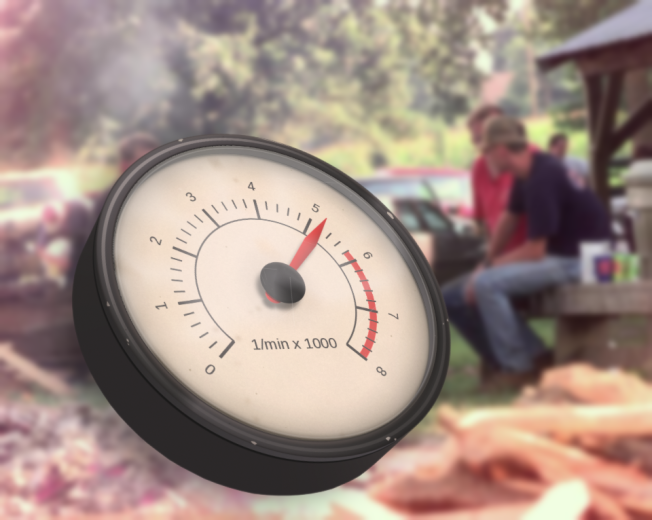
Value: 5200 rpm
